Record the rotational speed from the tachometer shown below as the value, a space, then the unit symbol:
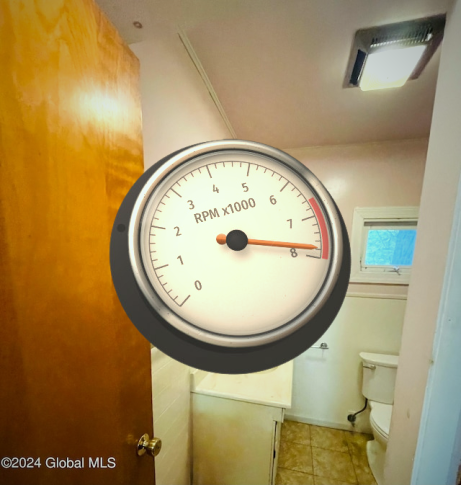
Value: 7800 rpm
